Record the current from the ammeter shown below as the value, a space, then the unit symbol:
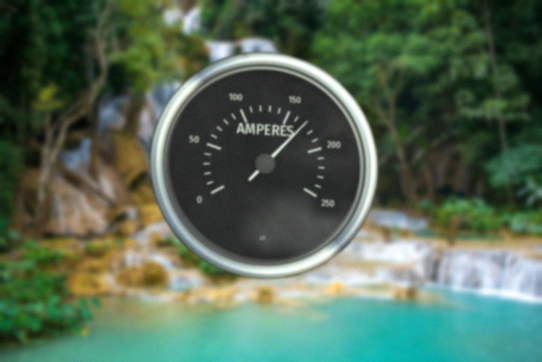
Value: 170 A
